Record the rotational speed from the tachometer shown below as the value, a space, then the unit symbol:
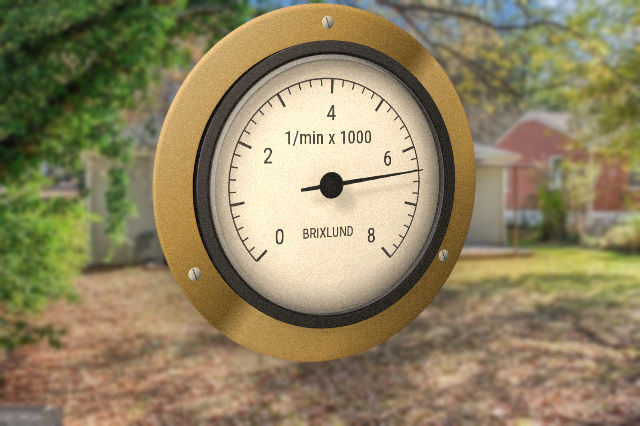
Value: 6400 rpm
